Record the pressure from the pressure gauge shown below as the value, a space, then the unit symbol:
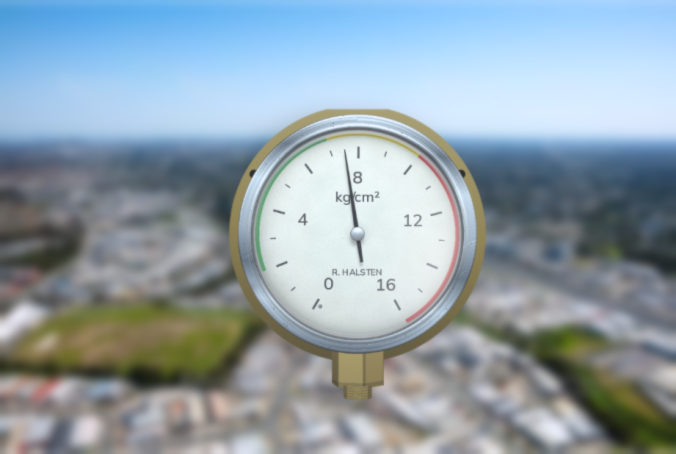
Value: 7.5 kg/cm²
